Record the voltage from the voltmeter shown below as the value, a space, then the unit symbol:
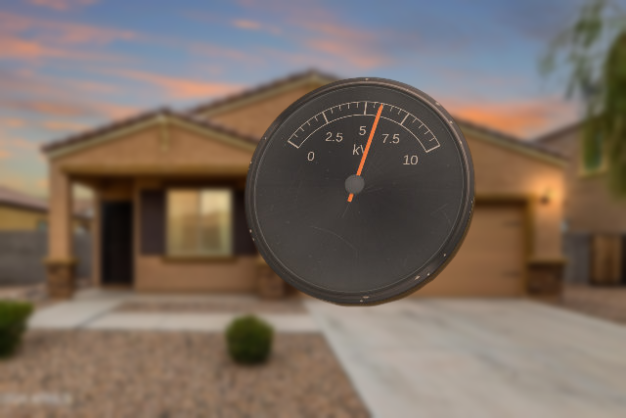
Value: 6 kV
